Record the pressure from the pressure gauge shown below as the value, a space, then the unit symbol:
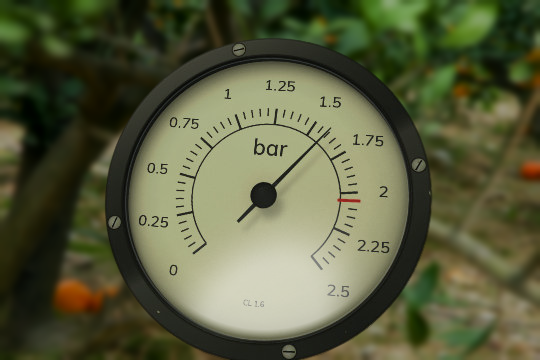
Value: 1.6 bar
